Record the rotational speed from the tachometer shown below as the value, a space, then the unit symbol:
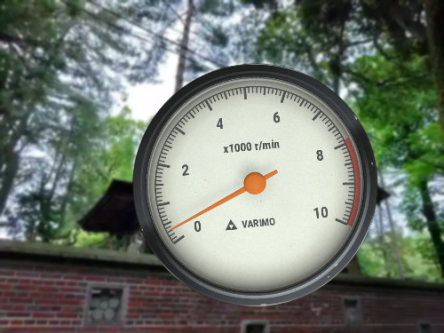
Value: 300 rpm
